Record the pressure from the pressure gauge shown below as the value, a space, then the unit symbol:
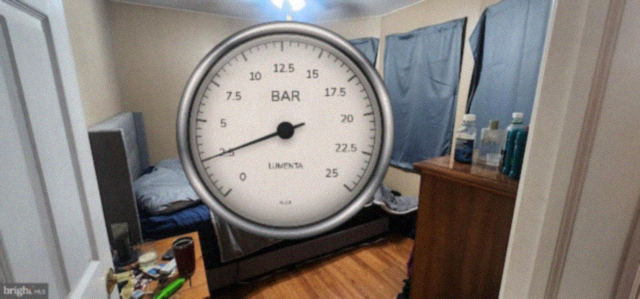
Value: 2.5 bar
